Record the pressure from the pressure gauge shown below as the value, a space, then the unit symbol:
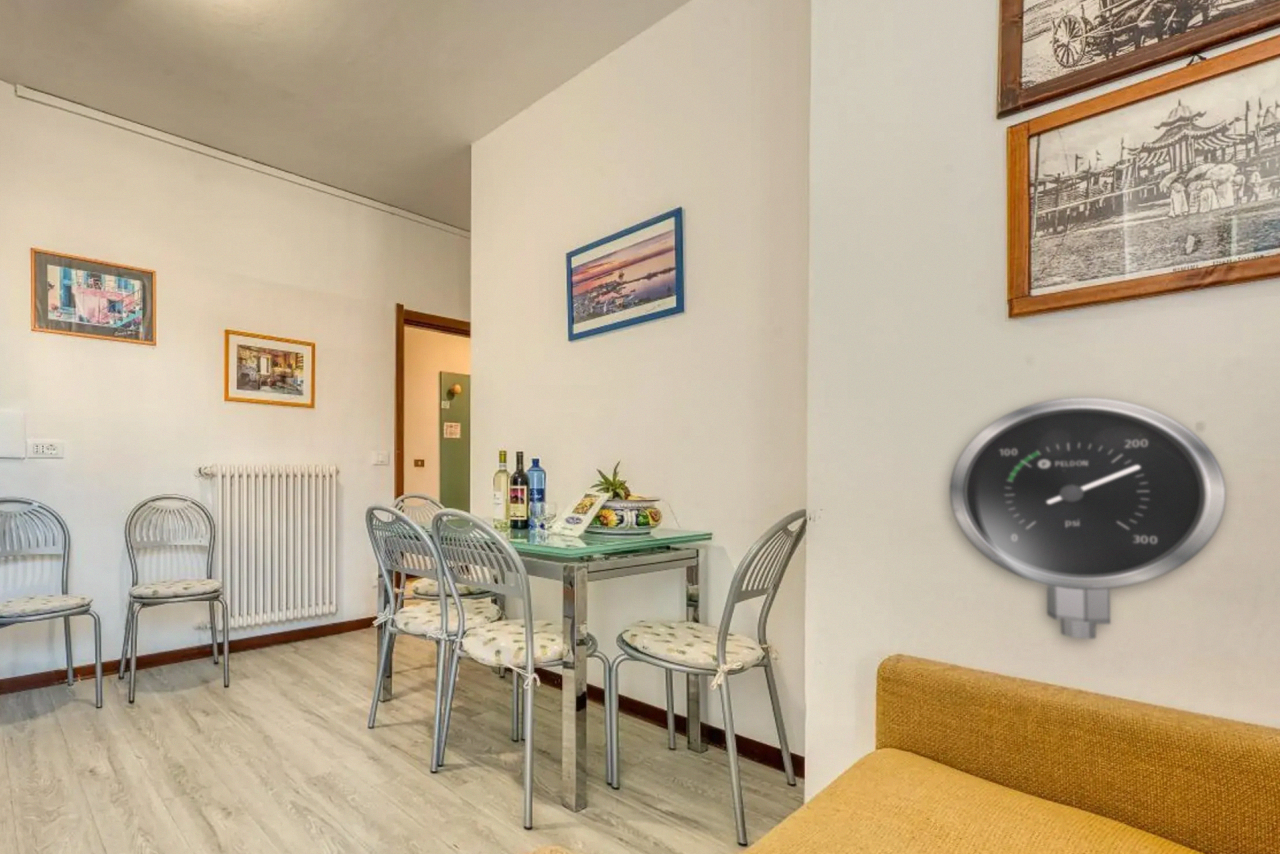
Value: 220 psi
